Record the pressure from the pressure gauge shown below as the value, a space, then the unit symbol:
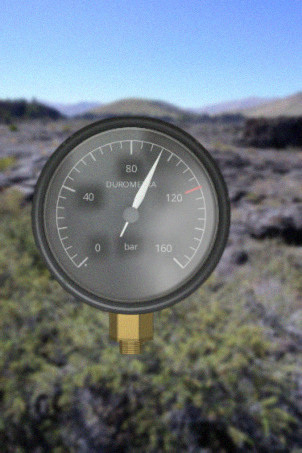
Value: 95 bar
